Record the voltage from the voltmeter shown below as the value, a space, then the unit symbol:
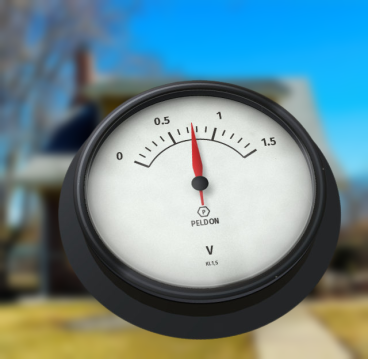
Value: 0.75 V
